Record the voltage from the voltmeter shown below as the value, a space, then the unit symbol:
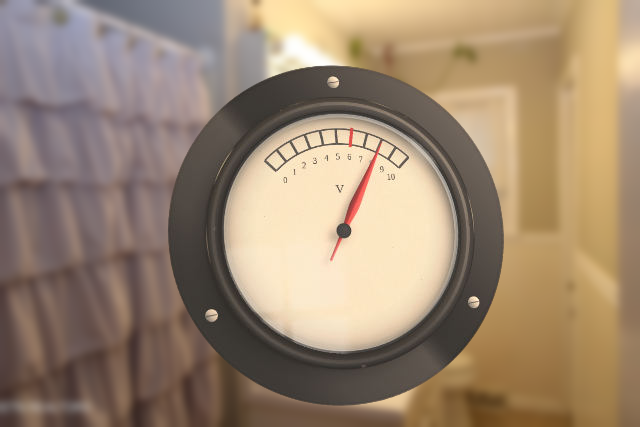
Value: 8 V
